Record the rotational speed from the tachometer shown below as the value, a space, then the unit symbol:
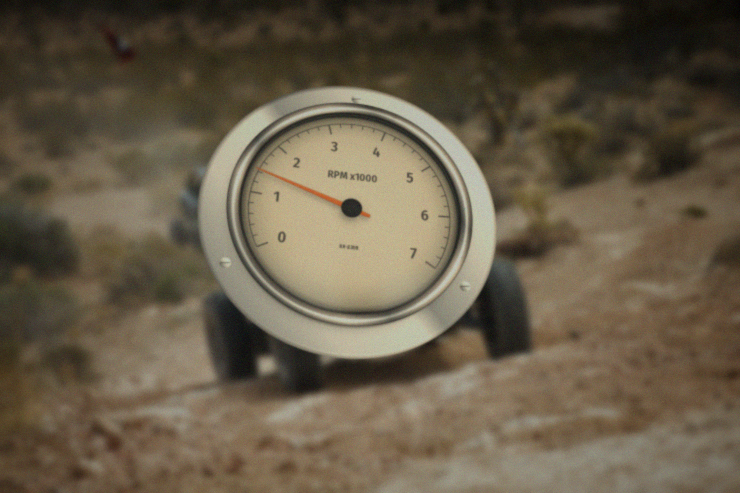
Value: 1400 rpm
